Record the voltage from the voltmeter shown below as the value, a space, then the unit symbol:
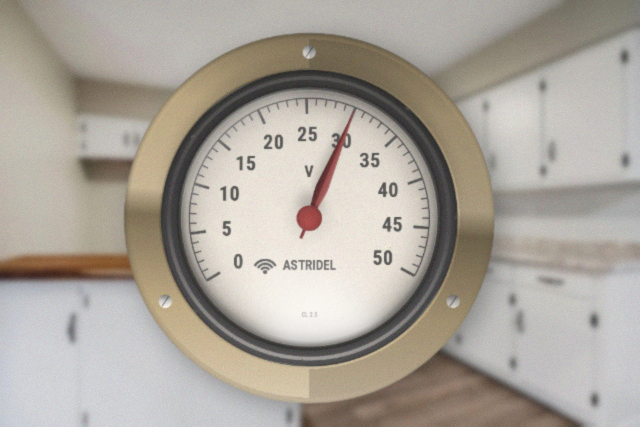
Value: 30 V
